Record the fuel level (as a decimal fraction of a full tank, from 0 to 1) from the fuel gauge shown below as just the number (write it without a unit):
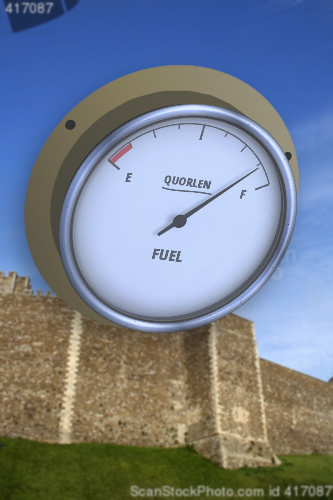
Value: 0.875
